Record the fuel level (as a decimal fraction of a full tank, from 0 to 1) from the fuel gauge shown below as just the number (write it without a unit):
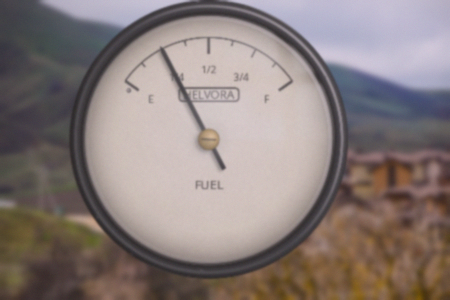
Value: 0.25
